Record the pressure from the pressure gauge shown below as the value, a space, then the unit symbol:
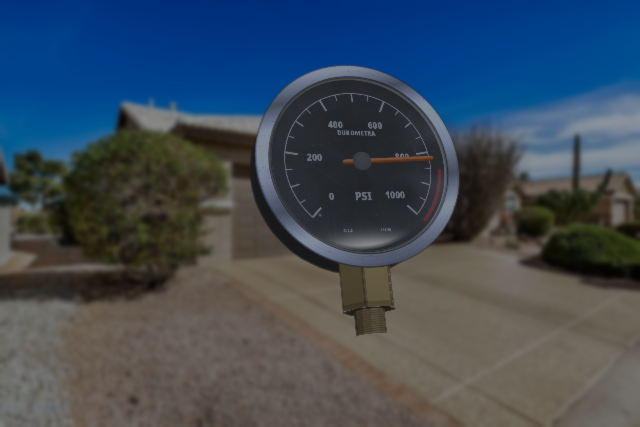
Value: 825 psi
